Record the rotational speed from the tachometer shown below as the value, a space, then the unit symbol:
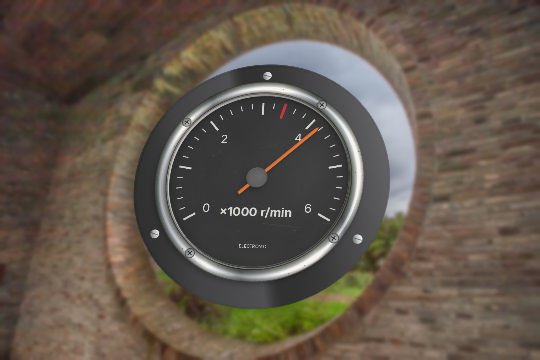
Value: 4200 rpm
